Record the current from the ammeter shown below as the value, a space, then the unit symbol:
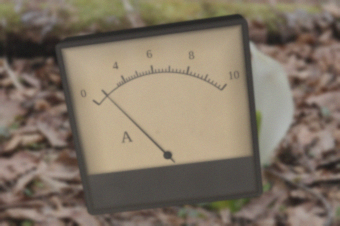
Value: 2 A
